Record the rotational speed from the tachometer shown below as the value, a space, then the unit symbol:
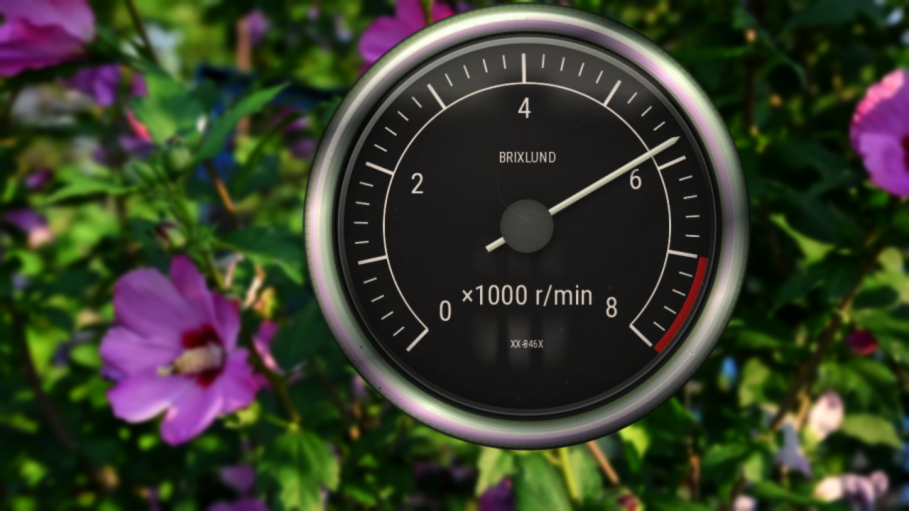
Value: 5800 rpm
